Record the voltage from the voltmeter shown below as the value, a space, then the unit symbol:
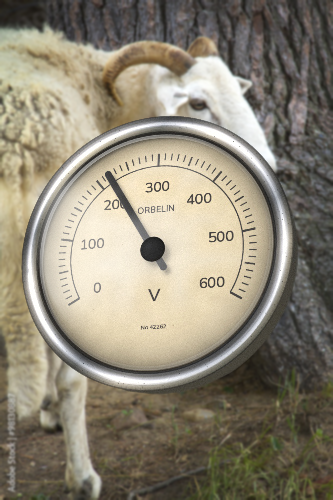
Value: 220 V
